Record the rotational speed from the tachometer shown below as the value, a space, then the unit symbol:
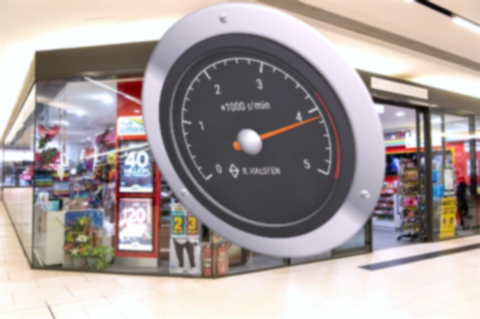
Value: 4100 rpm
